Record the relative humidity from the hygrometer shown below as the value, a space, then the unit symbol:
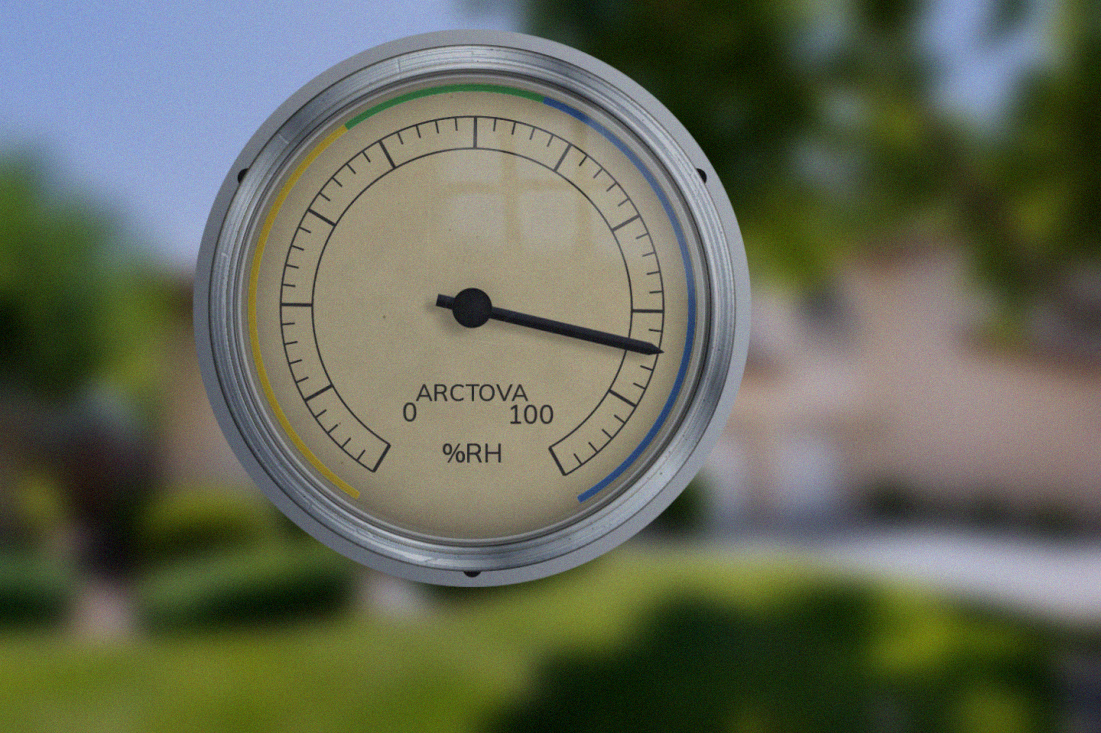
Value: 84 %
